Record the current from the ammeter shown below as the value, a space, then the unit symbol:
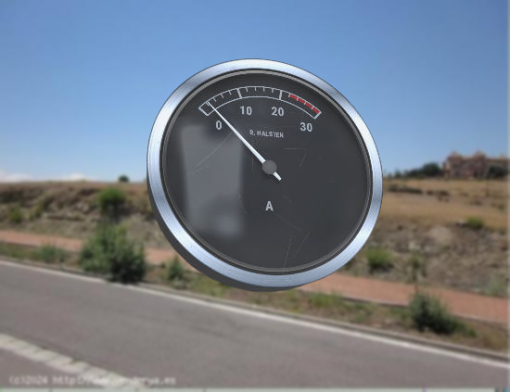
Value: 2 A
